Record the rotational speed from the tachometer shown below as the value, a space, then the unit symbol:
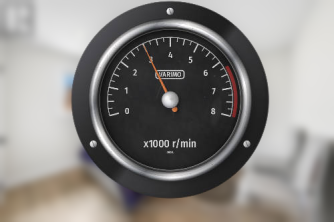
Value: 3000 rpm
